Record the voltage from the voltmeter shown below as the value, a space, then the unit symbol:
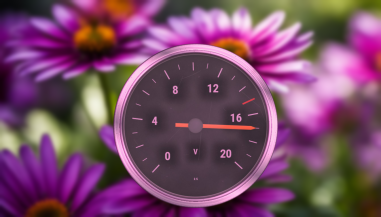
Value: 17 V
